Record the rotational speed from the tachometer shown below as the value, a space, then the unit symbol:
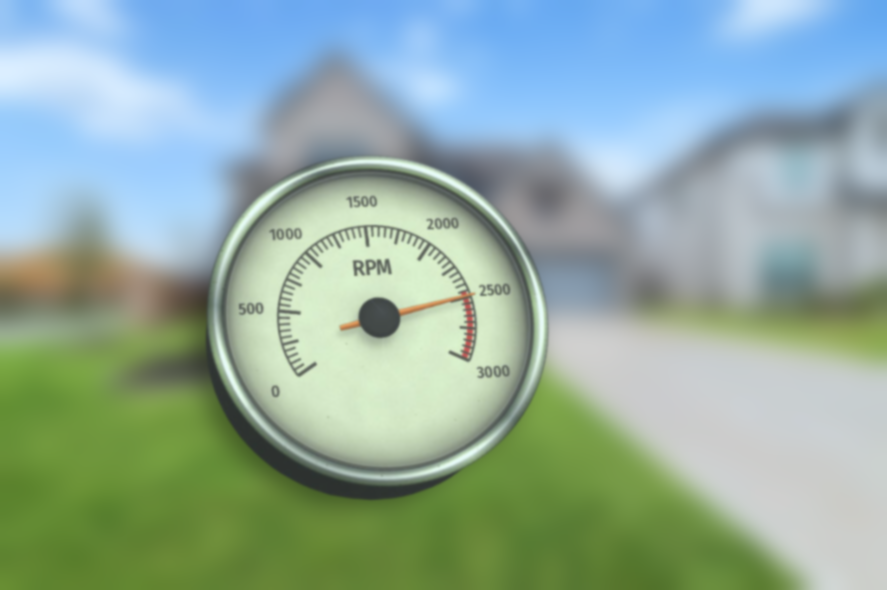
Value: 2500 rpm
